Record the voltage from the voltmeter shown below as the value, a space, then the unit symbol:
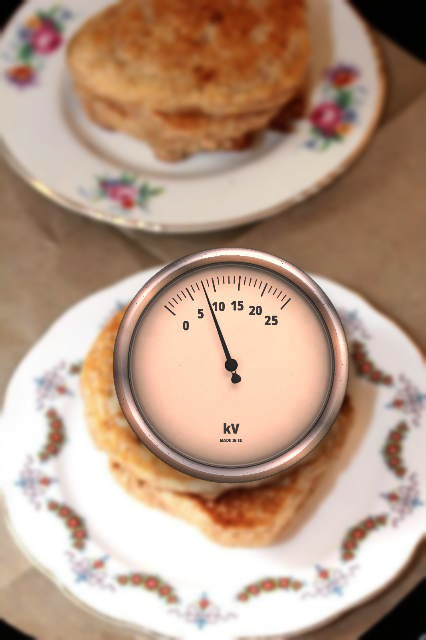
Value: 8 kV
